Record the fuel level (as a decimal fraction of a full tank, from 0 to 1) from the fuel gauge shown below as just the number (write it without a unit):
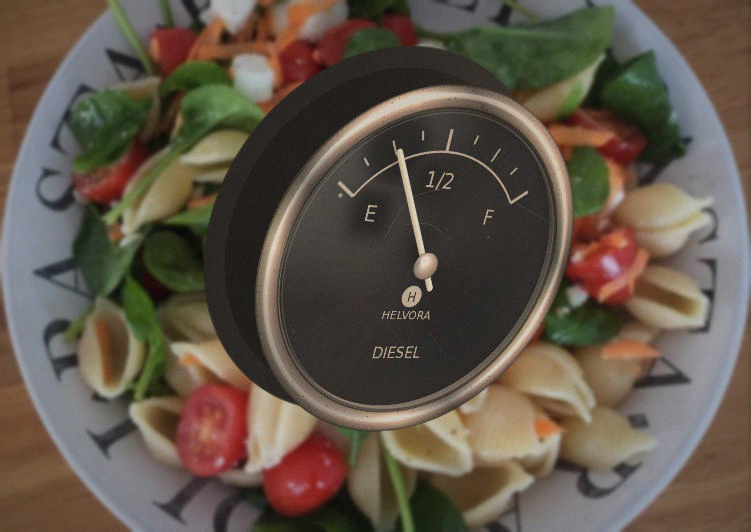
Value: 0.25
